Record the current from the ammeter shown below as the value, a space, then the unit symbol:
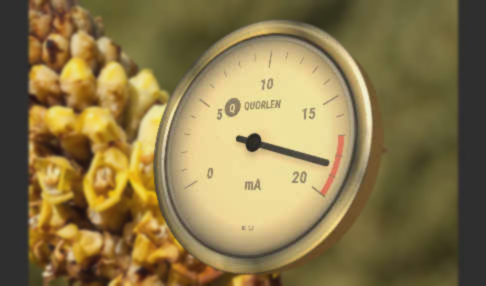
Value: 18.5 mA
